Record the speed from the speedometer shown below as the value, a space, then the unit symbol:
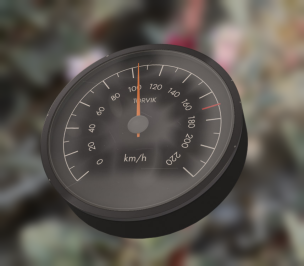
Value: 105 km/h
